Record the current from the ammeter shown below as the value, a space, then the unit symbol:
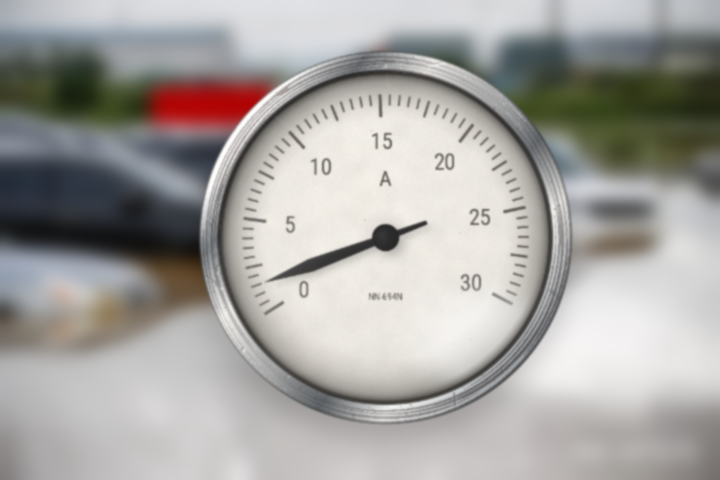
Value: 1.5 A
